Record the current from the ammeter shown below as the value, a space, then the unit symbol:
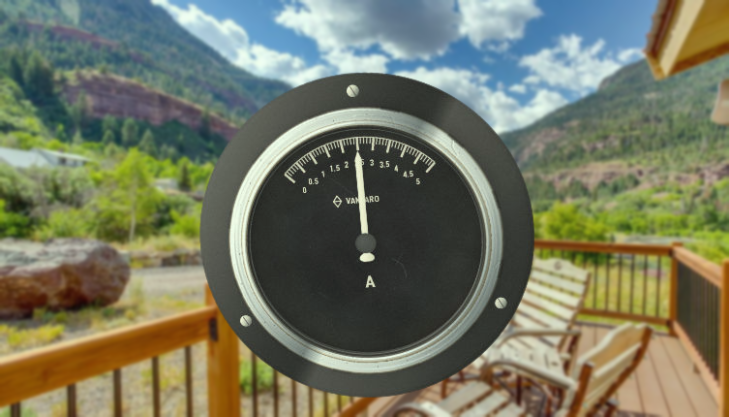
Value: 2.5 A
